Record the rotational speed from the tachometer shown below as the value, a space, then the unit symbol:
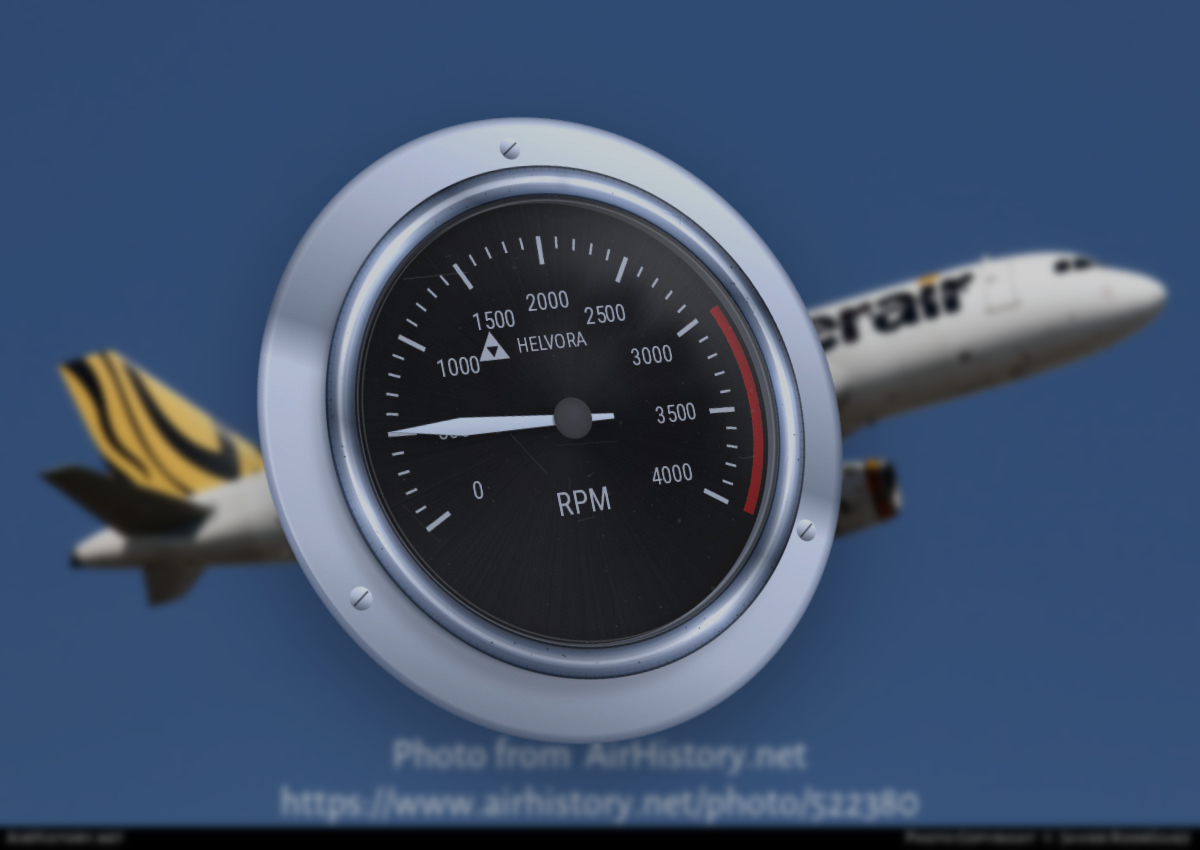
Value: 500 rpm
